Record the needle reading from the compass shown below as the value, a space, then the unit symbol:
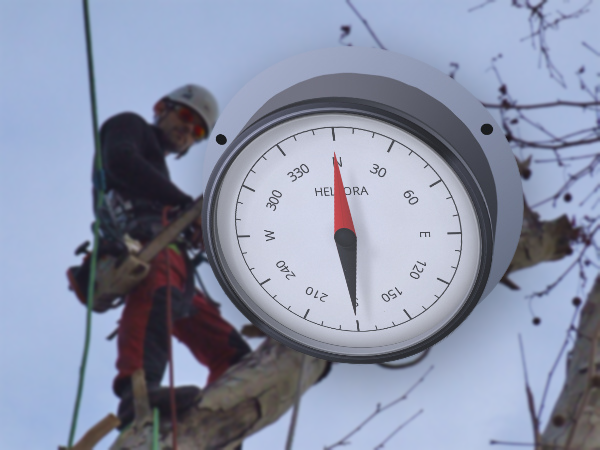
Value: 0 °
